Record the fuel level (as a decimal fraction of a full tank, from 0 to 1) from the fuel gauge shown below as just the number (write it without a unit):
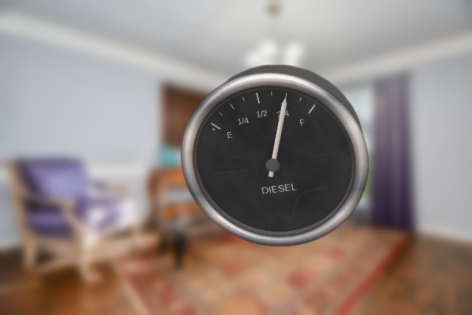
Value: 0.75
